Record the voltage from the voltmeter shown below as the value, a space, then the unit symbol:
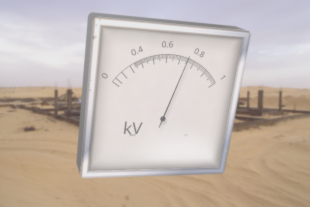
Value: 0.75 kV
